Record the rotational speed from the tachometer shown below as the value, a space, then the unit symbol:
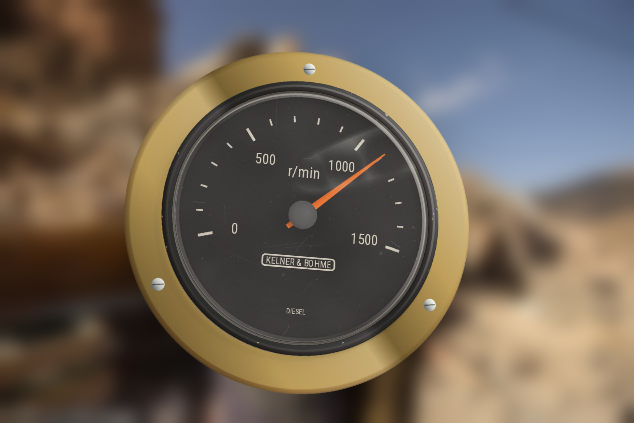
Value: 1100 rpm
